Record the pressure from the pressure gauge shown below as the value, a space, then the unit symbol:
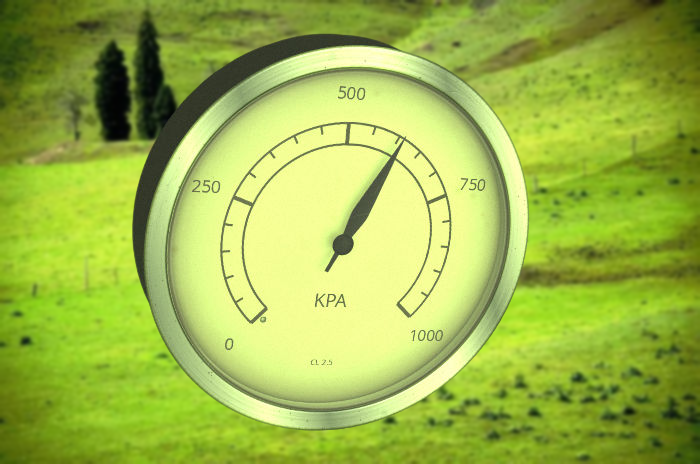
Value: 600 kPa
